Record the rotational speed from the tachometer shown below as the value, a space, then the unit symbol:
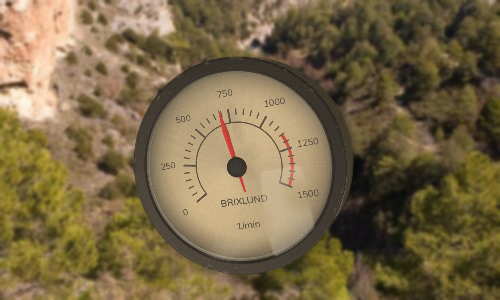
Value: 700 rpm
